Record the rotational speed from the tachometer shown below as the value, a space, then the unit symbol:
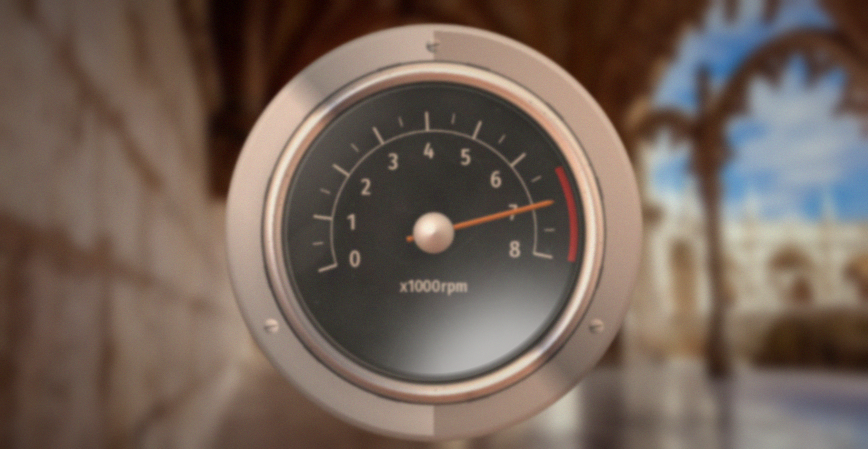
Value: 7000 rpm
